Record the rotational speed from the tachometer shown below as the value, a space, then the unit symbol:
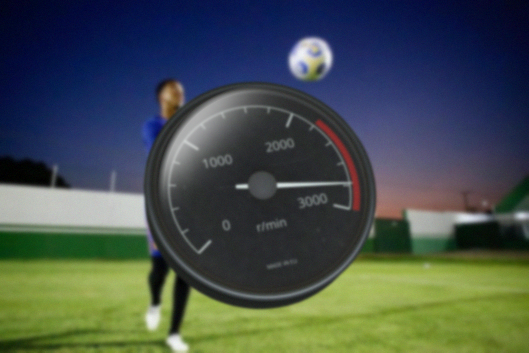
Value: 2800 rpm
